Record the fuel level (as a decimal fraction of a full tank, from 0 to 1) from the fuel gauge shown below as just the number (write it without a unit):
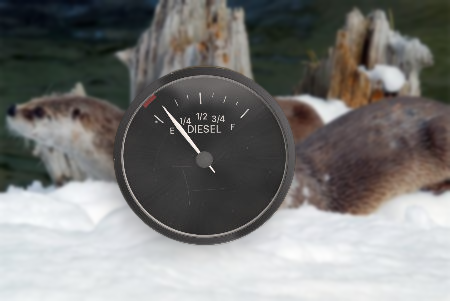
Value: 0.125
